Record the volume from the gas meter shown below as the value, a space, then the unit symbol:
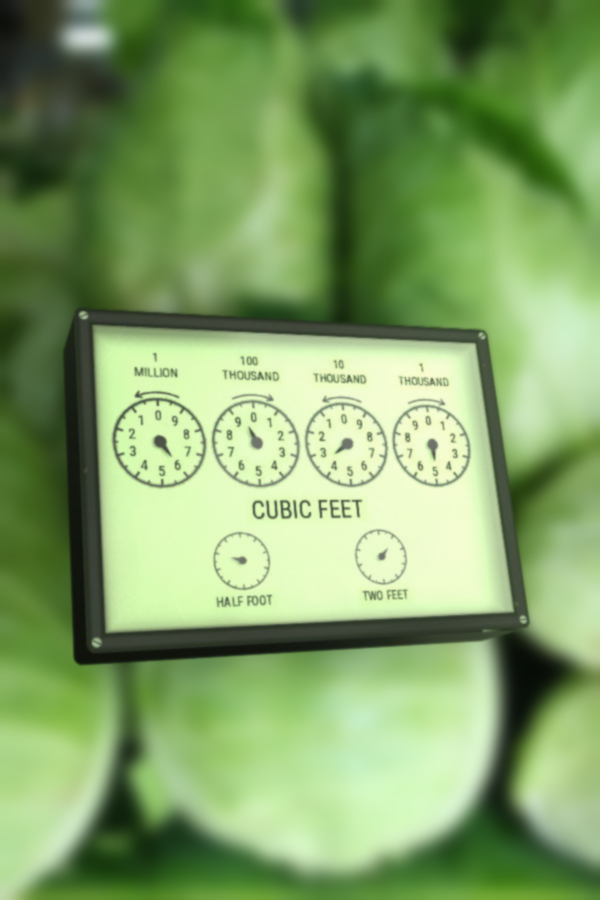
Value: 593500 ft³
